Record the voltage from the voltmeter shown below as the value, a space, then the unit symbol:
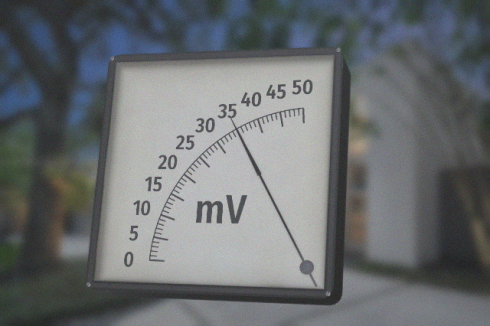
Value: 35 mV
